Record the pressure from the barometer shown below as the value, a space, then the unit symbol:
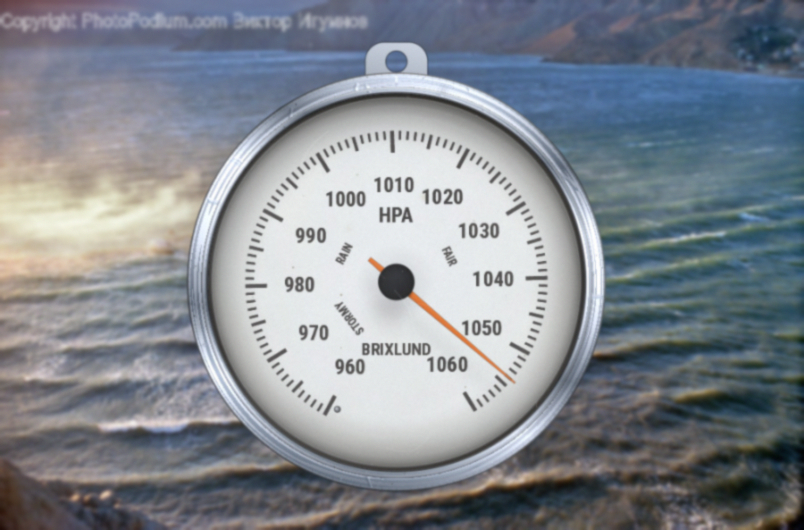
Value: 1054 hPa
